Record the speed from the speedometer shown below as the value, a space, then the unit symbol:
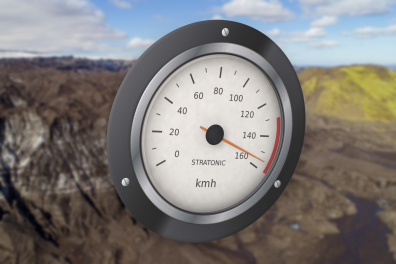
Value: 155 km/h
